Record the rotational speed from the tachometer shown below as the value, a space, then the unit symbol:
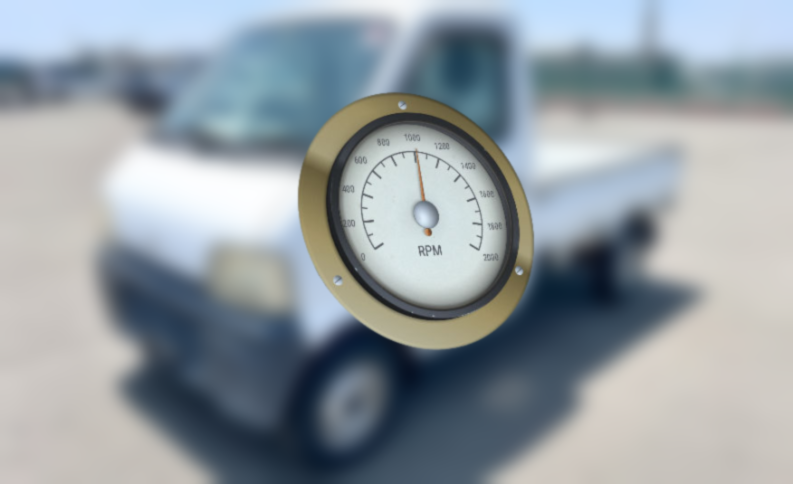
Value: 1000 rpm
